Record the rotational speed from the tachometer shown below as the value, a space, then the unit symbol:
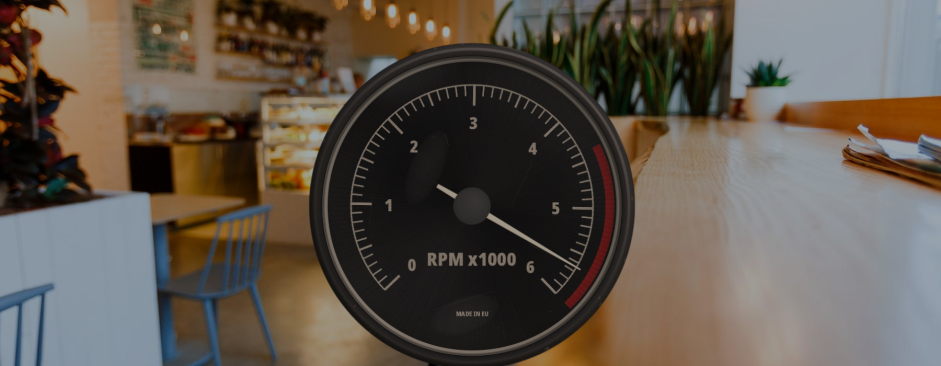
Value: 5650 rpm
